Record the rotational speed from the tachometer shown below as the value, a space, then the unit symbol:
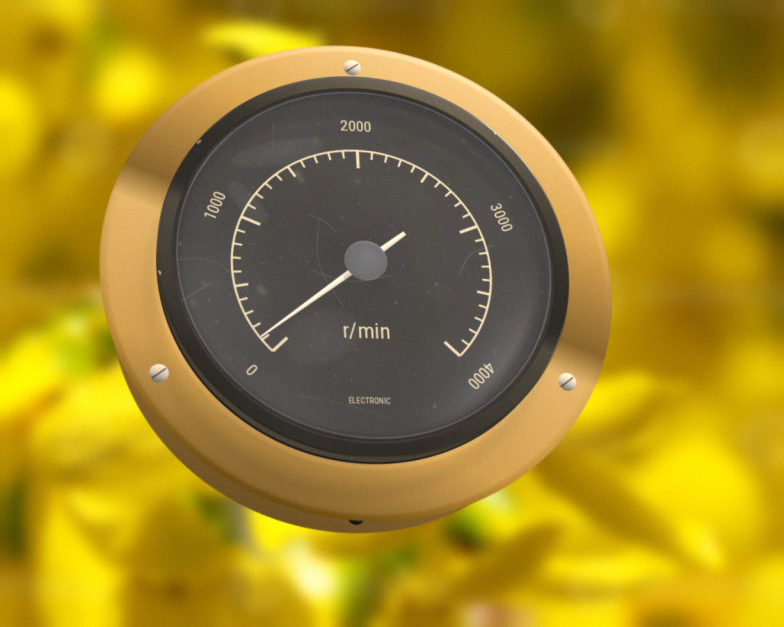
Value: 100 rpm
